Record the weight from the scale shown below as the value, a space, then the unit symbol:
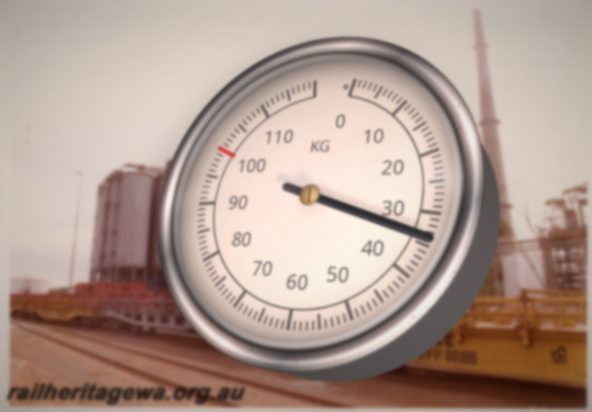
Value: 34 kg
